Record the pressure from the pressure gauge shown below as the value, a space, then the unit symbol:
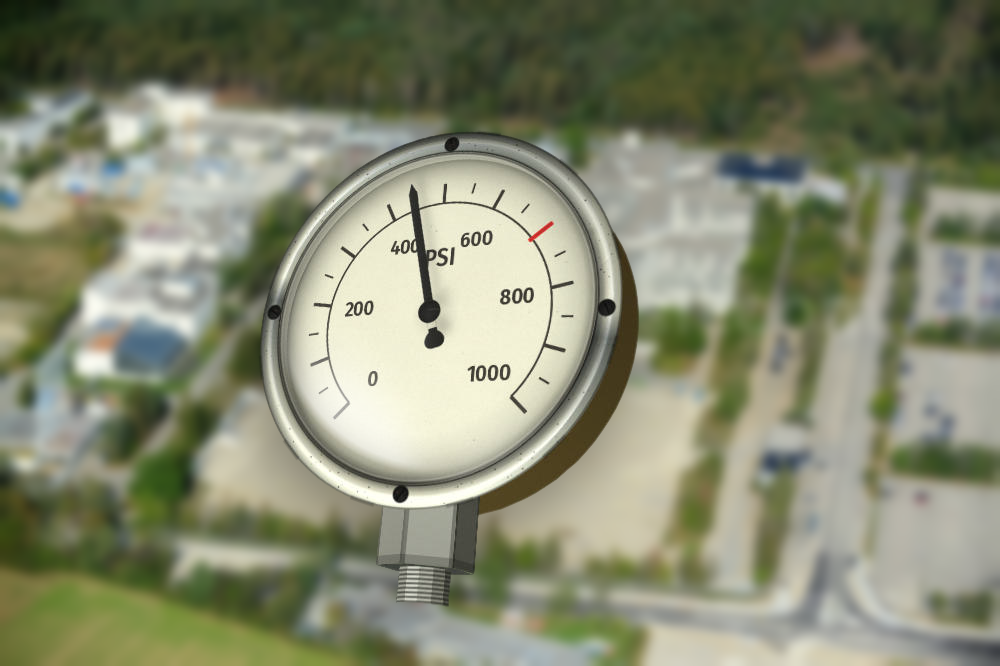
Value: 450 psi
